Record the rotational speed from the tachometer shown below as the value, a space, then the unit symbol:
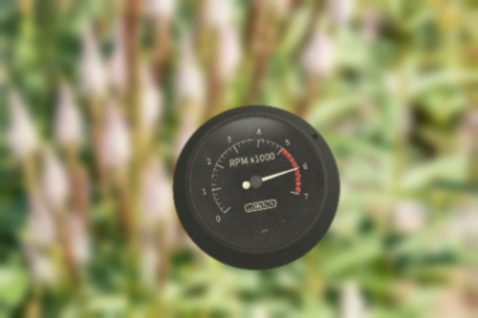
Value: 6000 rpm
